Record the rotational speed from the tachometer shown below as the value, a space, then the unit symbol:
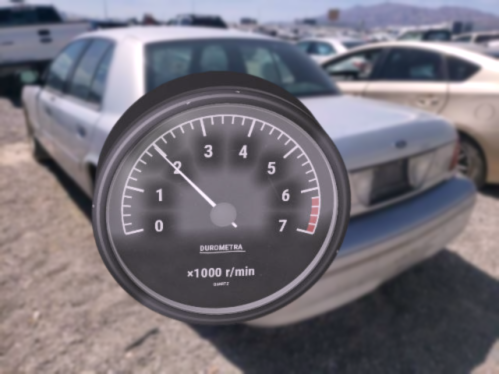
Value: 2000 rpm
